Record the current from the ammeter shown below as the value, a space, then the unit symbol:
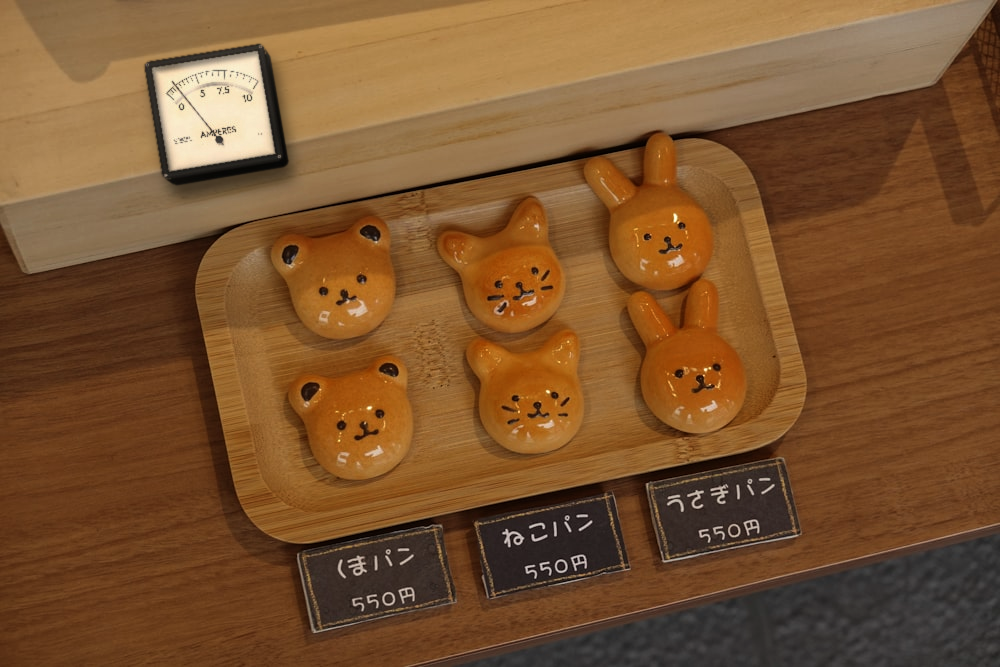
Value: 2.5 A
